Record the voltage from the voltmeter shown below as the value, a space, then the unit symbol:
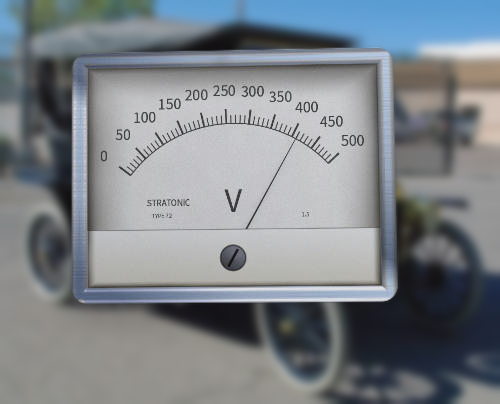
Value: 410 V
